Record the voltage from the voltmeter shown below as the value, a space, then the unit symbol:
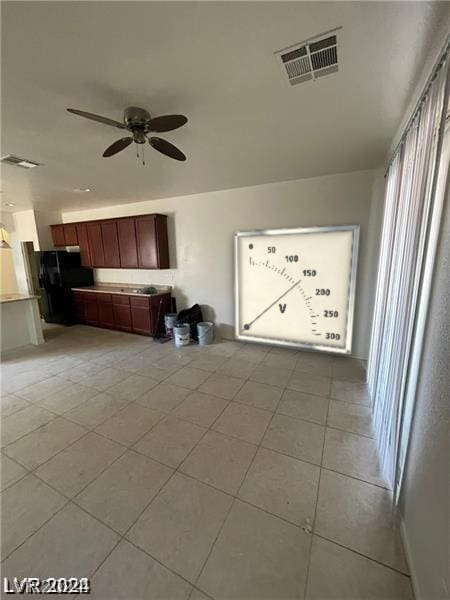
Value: 150 V
